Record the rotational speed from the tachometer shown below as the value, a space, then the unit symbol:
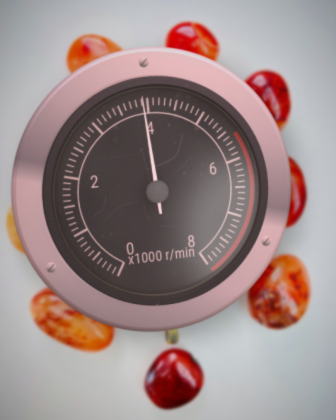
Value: 3900 rpm
